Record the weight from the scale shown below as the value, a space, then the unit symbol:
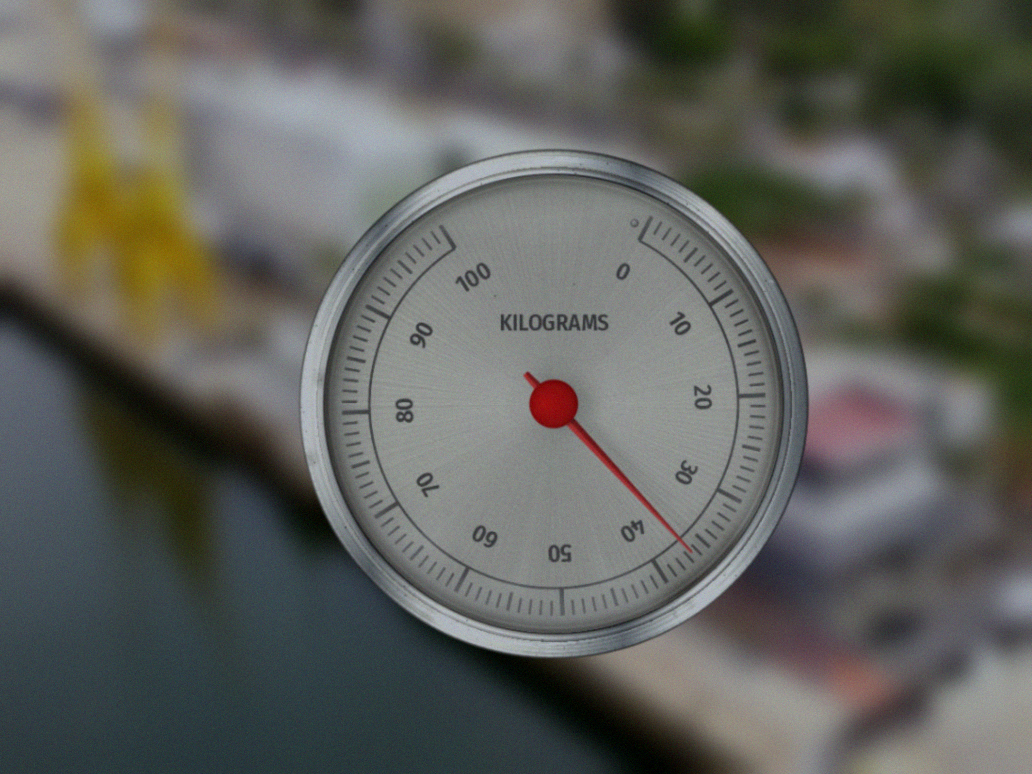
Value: 36.5 kg
